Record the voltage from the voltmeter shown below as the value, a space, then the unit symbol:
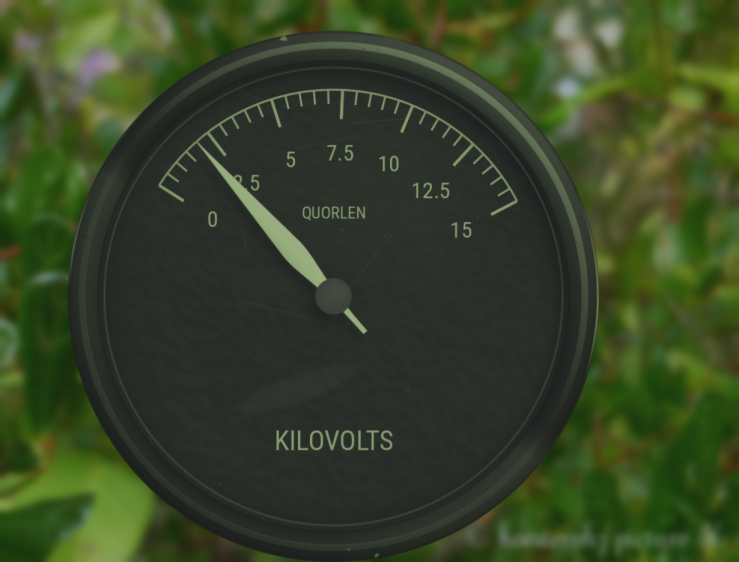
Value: 2 kV
